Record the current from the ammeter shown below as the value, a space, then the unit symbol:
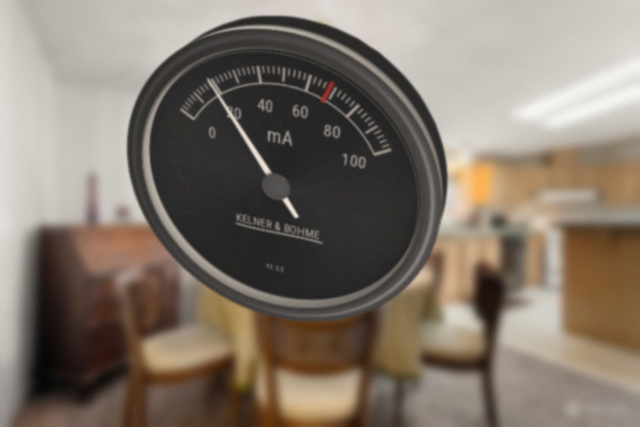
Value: 20 mA
